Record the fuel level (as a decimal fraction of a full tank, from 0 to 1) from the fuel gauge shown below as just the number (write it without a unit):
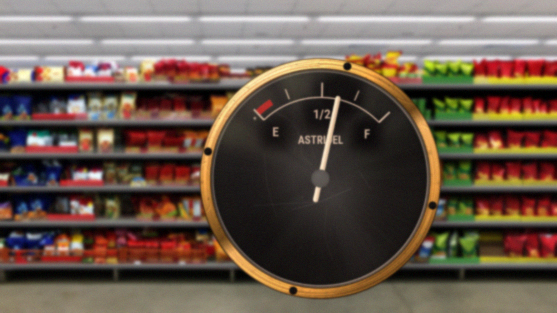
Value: 0.625
